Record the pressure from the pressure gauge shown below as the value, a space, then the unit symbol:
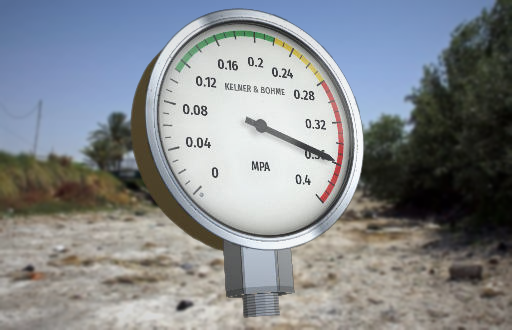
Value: 0.36 MPa
